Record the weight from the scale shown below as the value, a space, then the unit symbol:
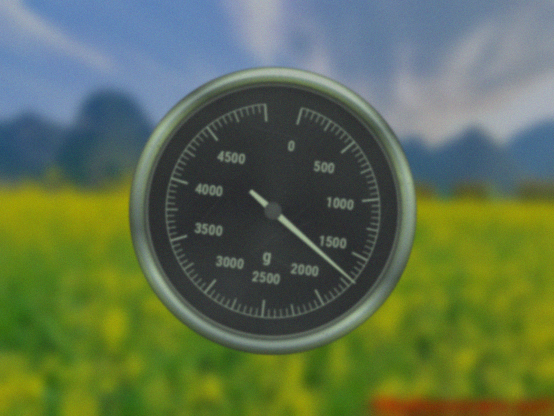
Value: 1700 g
